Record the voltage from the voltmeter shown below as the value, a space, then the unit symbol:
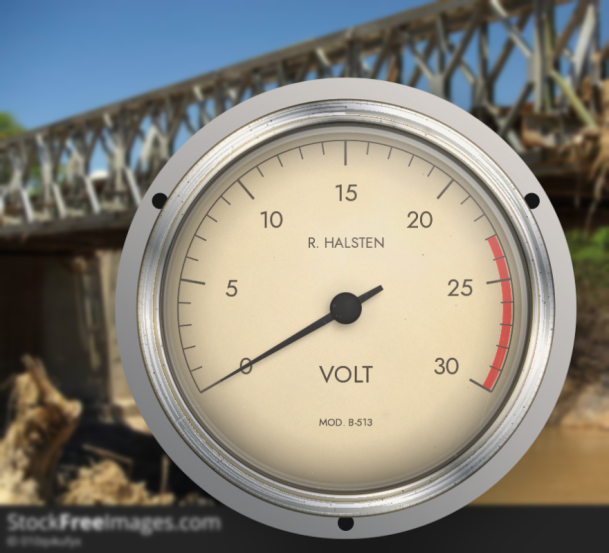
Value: 0 V
